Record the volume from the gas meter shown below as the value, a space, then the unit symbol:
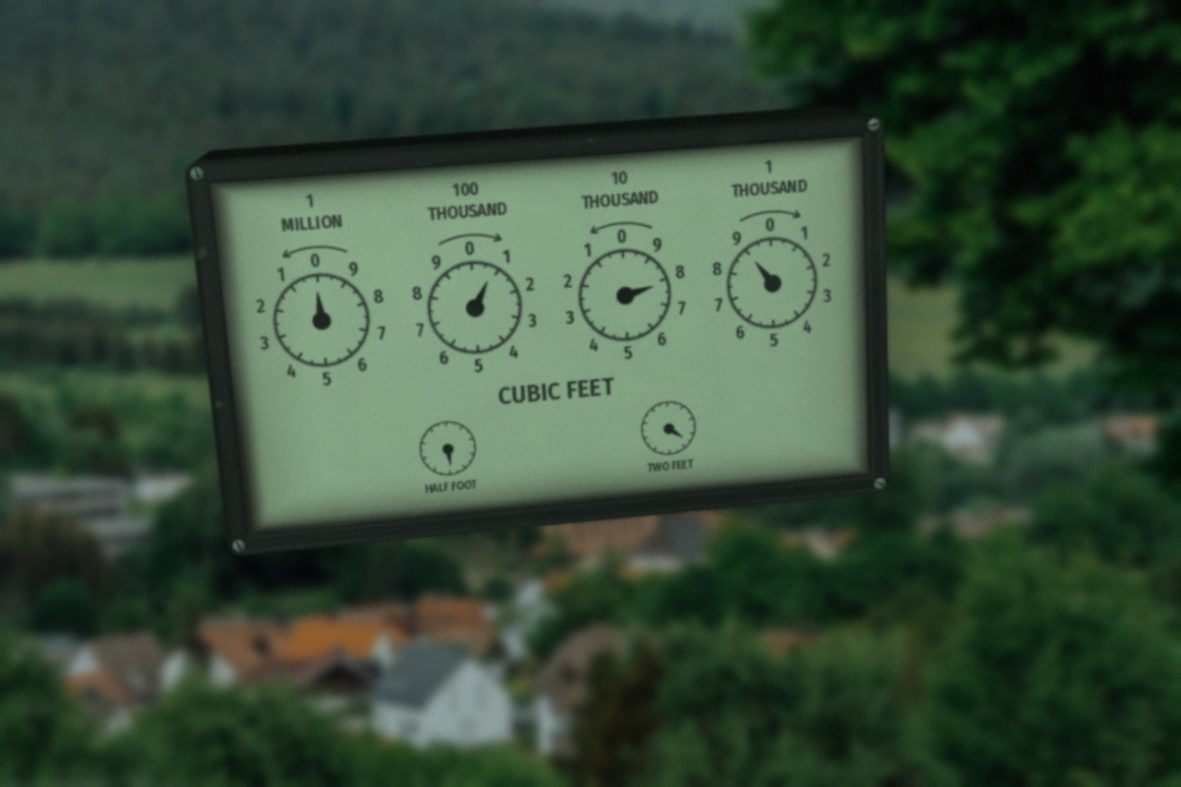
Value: 7900 ft³
